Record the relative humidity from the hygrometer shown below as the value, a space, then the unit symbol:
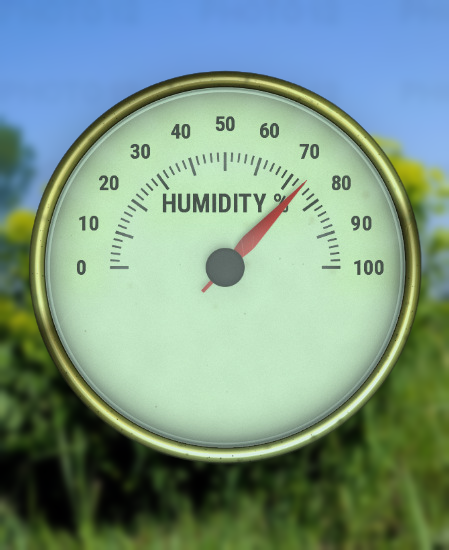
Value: 74 %
